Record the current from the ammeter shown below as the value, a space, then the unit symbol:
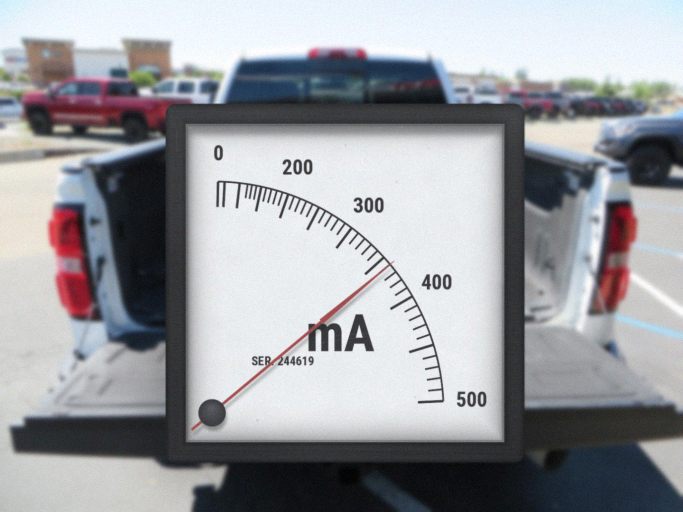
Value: 360 mA
